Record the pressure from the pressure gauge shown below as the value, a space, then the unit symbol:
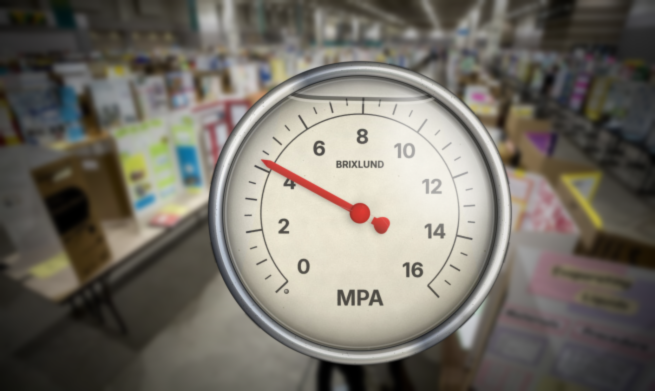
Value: 4.25 MPa
